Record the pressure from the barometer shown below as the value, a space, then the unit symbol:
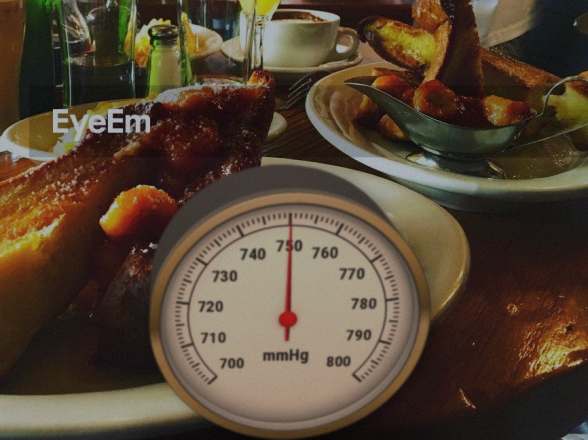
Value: 750 mmHg
